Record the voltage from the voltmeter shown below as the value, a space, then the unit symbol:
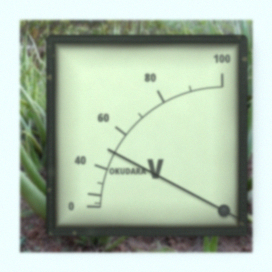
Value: 50 V
